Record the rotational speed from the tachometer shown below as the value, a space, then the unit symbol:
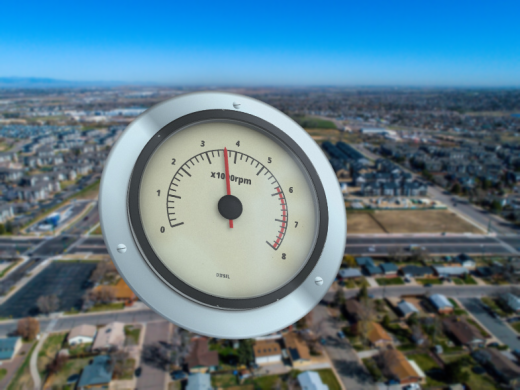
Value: 3600 rpm
